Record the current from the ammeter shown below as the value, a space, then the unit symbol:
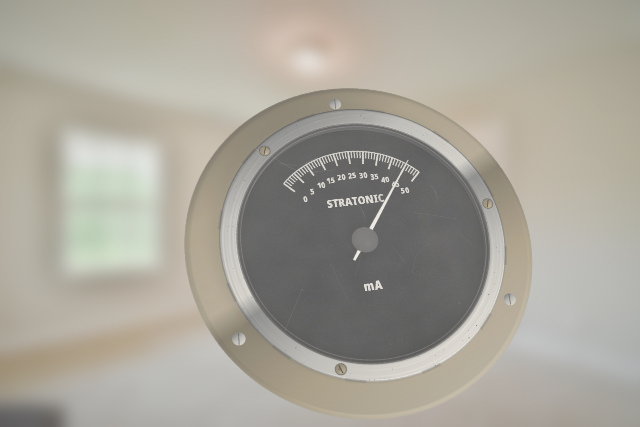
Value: 45 mA
